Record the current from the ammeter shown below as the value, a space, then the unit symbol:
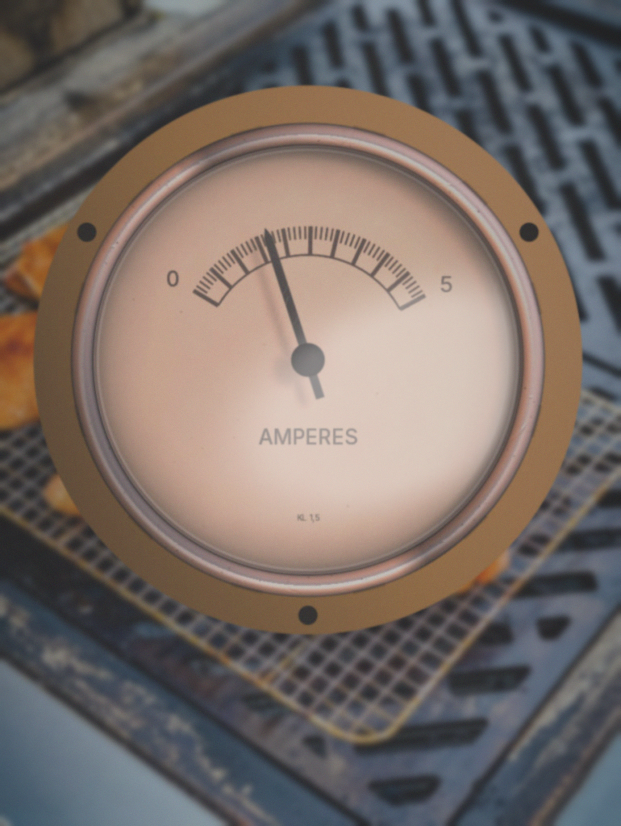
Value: 1.7 A
